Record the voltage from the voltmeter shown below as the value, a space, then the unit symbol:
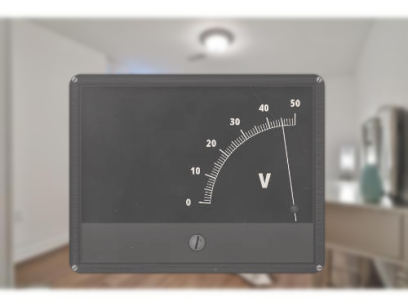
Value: 45 V
